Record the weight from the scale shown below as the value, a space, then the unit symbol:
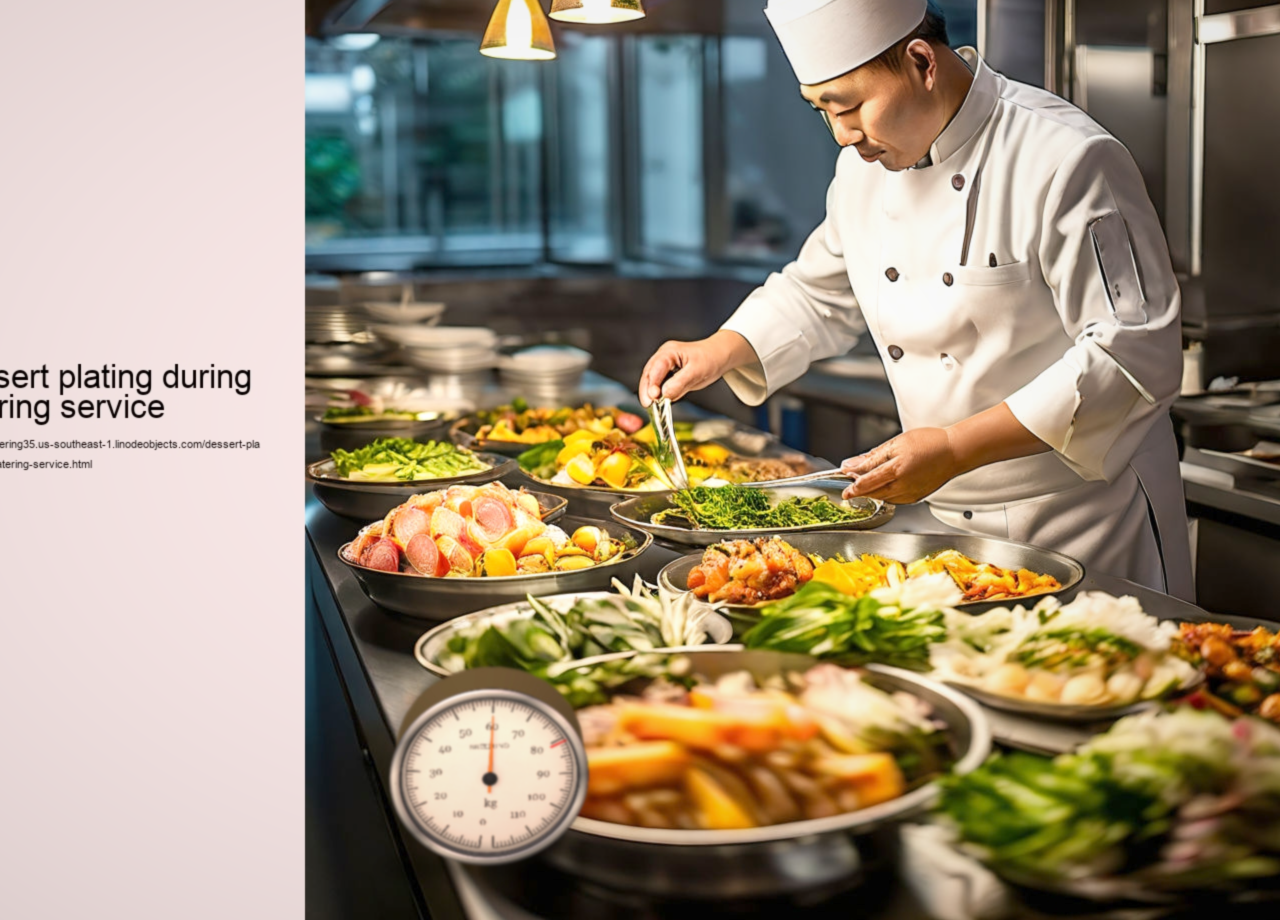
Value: 60 kg
